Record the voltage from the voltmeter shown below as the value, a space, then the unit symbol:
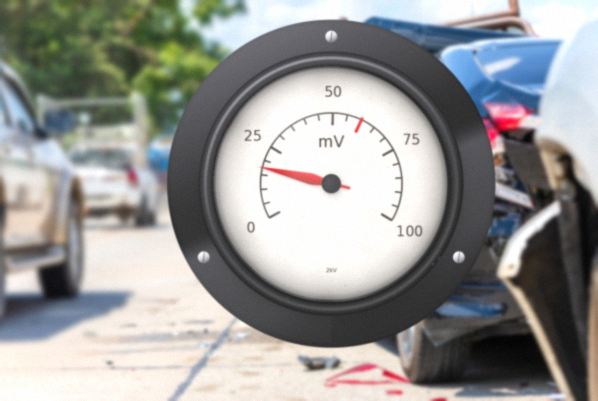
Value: 17.5 mV
